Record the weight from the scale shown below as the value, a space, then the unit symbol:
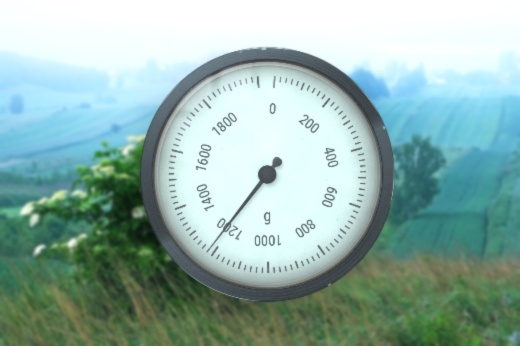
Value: 1220 g
